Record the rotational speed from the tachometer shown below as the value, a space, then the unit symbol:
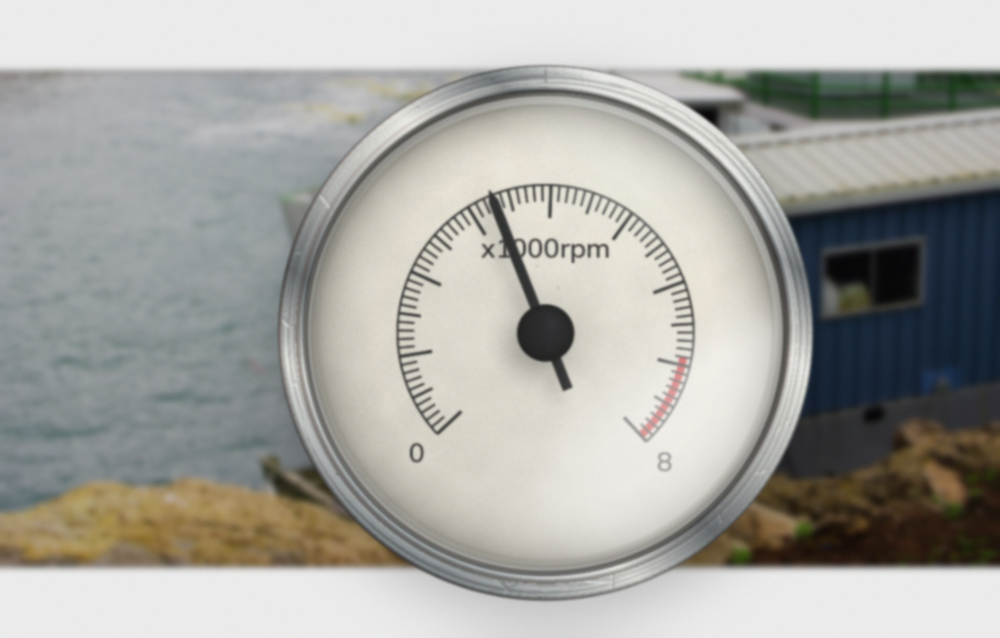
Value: 3300 rpm
